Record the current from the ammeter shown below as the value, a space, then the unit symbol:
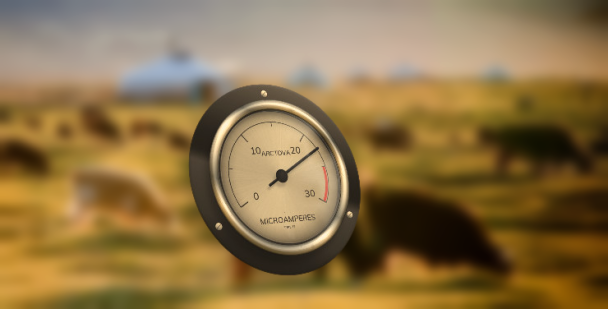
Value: 22.5 µA
